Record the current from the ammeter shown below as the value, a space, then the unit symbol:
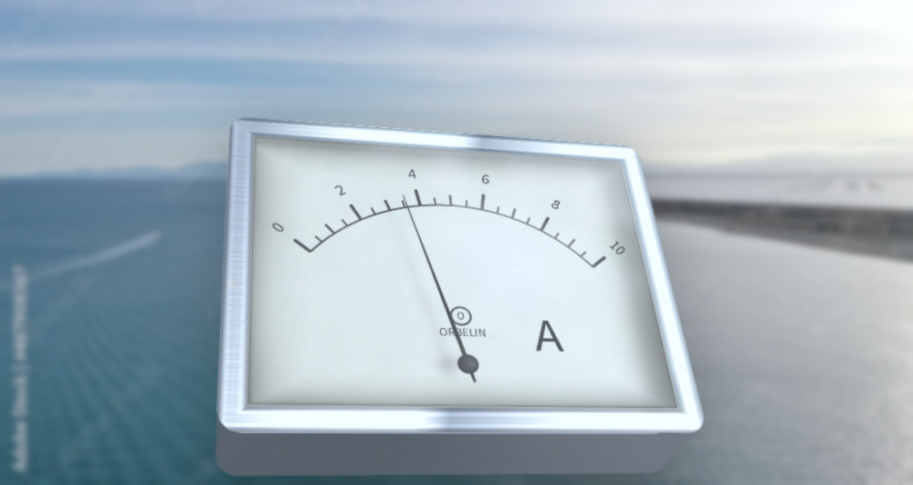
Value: 3.5 A
